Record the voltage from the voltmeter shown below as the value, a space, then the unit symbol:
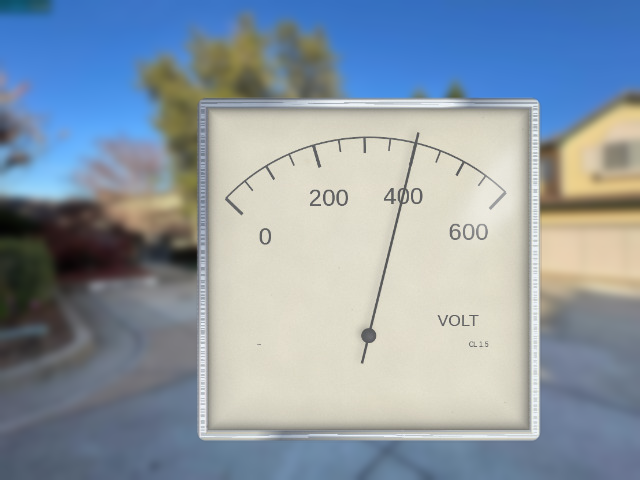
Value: 400 V
